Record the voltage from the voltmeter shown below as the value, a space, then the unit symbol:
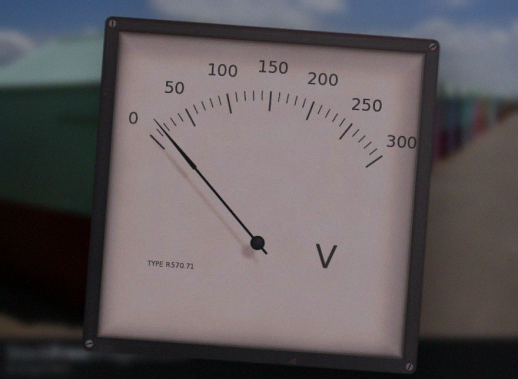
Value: 15 V
